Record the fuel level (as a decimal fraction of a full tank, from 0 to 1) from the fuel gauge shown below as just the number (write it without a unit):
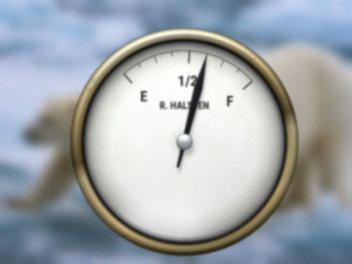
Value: 0.625
